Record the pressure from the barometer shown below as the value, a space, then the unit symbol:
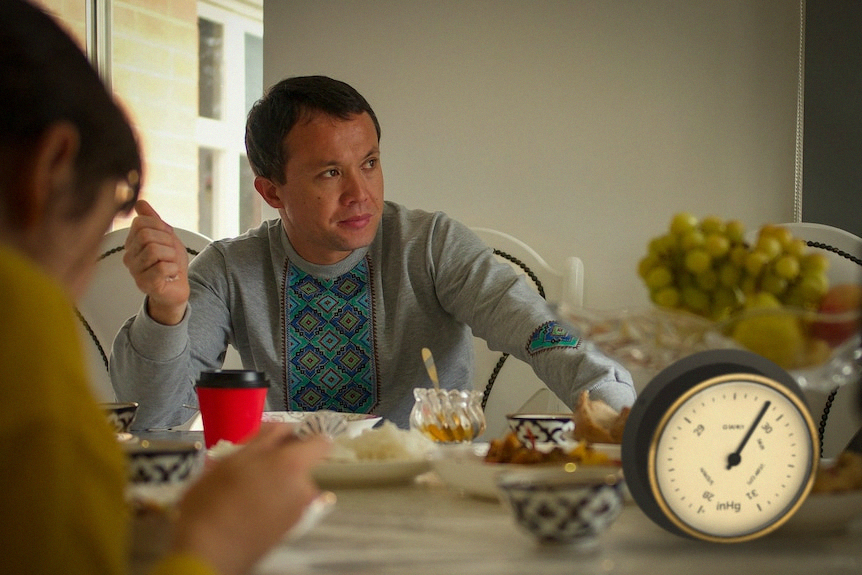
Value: 29.8 inHg
